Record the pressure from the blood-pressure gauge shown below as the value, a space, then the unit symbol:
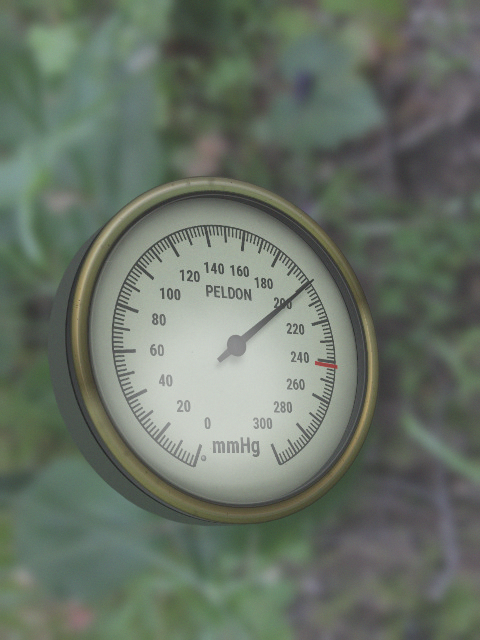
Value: 200 mmHg
